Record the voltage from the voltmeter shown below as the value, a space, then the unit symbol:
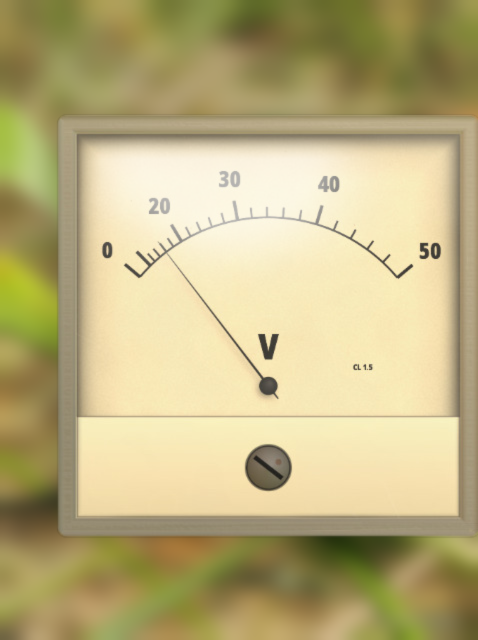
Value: 16 V
